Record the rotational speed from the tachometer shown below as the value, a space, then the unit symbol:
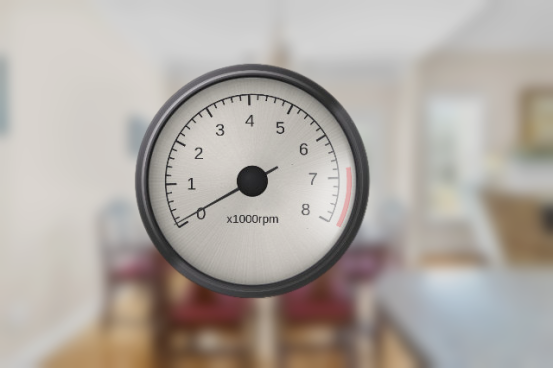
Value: 100 rpm
